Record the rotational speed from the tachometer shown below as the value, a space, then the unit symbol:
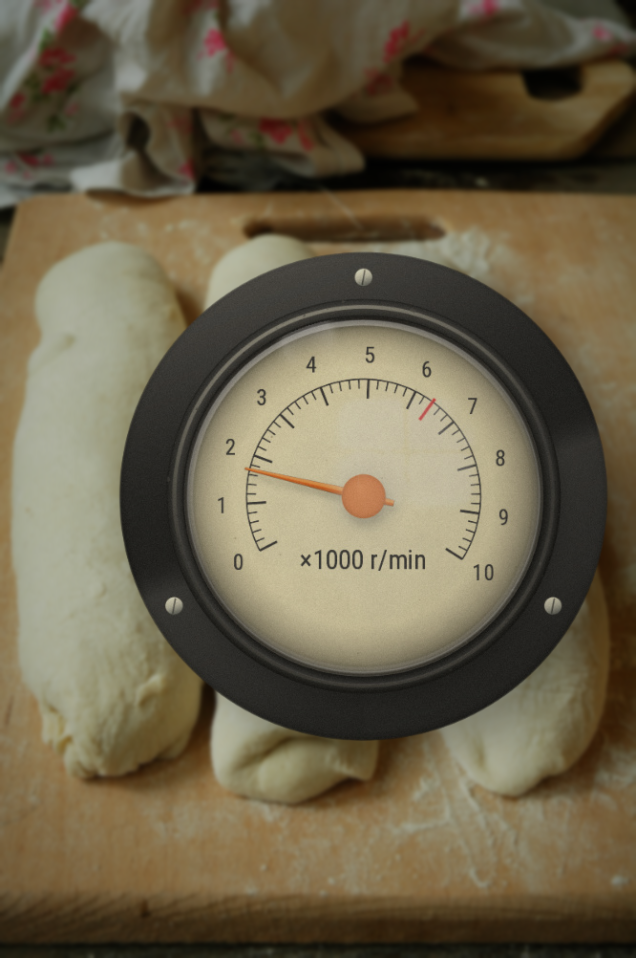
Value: 1700 rpm
